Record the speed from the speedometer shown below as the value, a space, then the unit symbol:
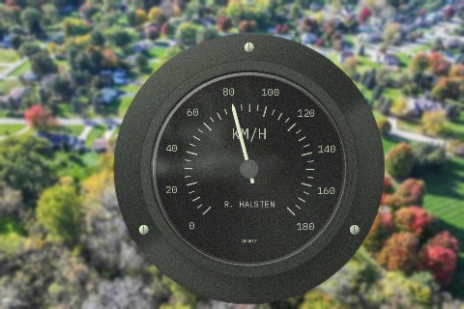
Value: 80 km/h
